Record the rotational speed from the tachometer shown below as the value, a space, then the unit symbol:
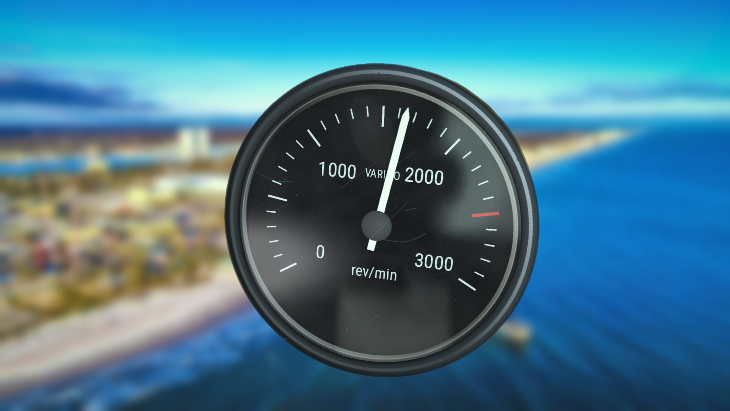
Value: 1650 rpm
